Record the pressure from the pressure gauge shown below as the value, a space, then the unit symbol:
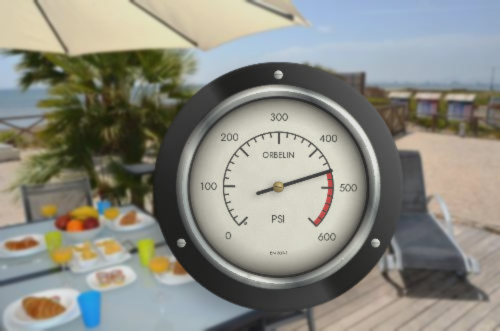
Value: 460 psi
